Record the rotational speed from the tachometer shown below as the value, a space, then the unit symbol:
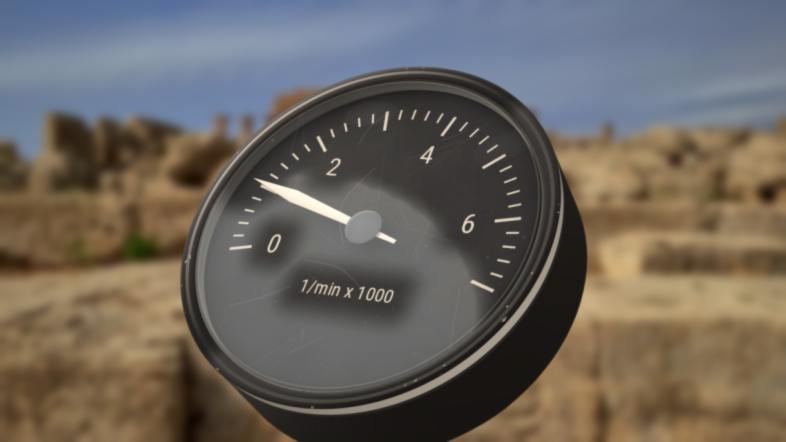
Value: 1000 rpm
